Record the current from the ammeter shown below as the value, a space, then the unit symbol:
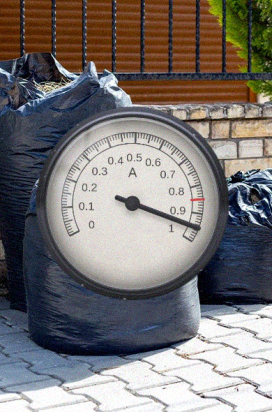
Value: 0.95 A
